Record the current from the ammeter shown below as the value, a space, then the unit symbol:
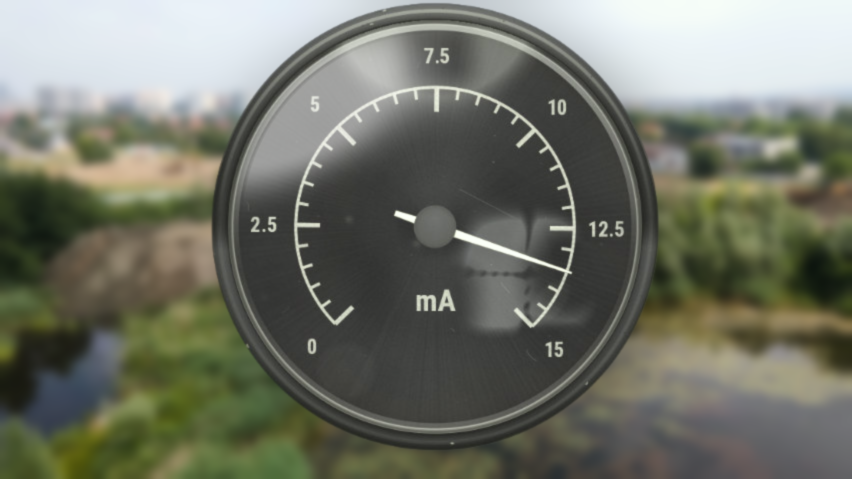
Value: 13.5 mA
